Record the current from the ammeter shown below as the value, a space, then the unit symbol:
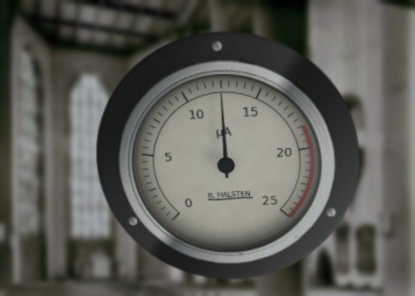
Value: 12.5 µA
